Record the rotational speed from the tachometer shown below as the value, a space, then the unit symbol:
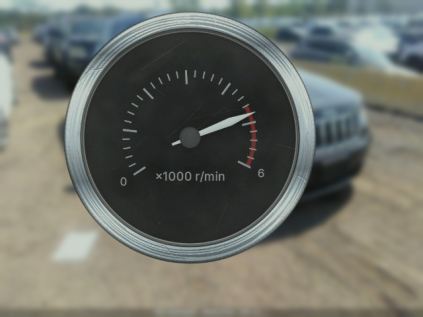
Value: 4800 rpm
